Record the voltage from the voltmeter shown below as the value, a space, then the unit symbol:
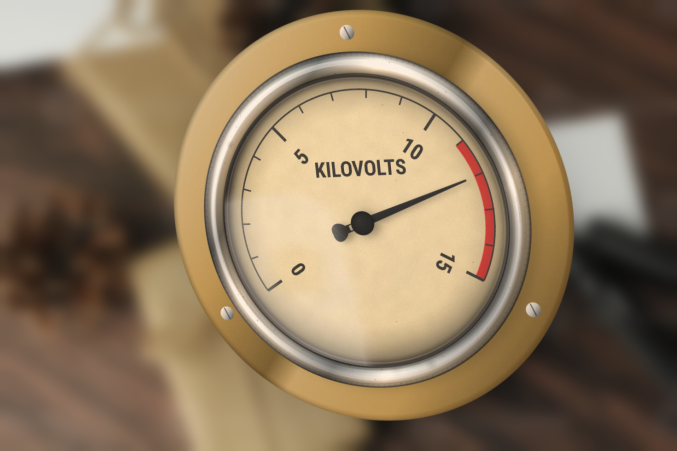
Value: 12 kV
